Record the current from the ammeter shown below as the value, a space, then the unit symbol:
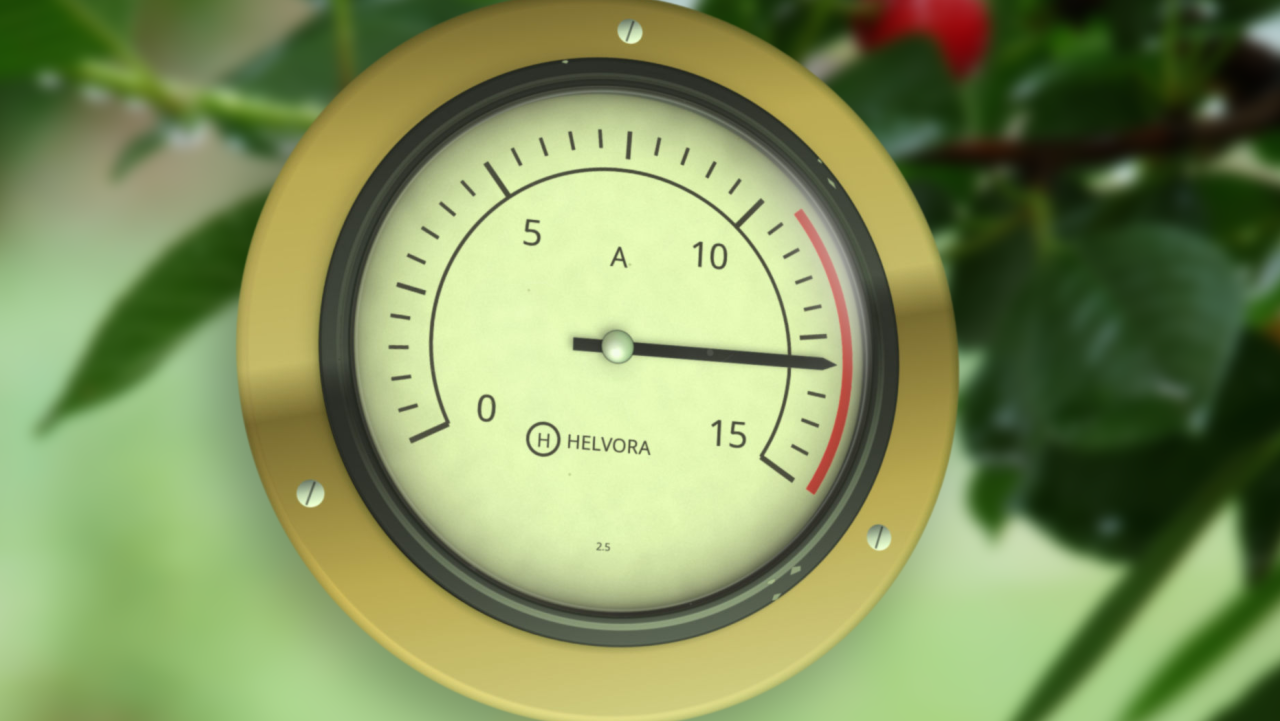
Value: 13 A
